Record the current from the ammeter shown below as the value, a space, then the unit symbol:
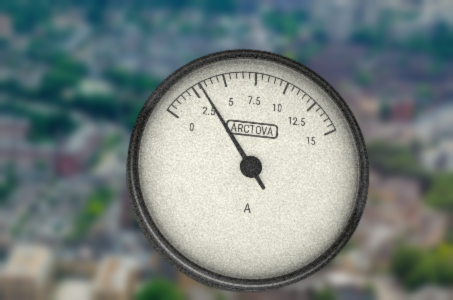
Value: 3 A
